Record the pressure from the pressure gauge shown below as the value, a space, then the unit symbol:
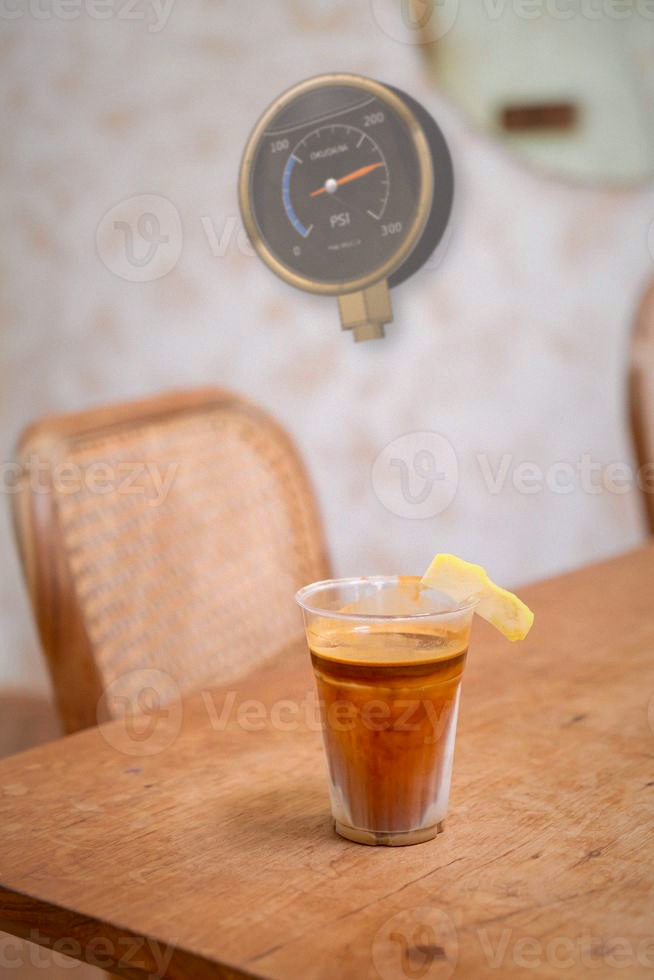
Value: 240 psi
